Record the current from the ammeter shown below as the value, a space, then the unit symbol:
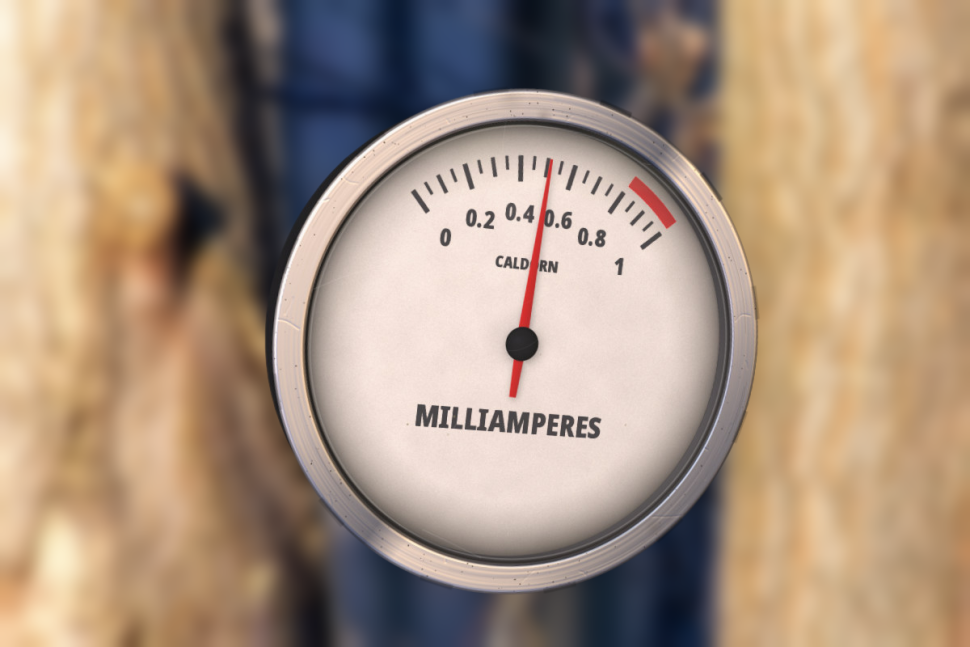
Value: 0.5 mA
